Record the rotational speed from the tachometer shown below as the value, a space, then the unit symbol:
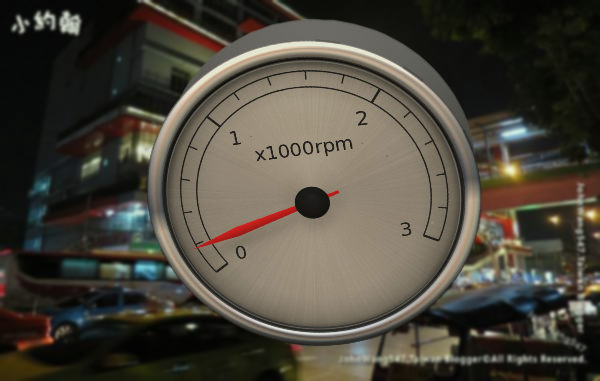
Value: 200 rpm
